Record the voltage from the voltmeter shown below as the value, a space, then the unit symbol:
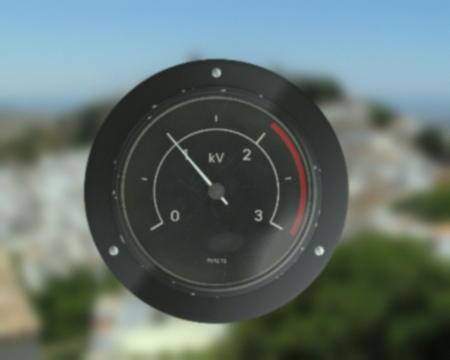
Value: 1 kV
